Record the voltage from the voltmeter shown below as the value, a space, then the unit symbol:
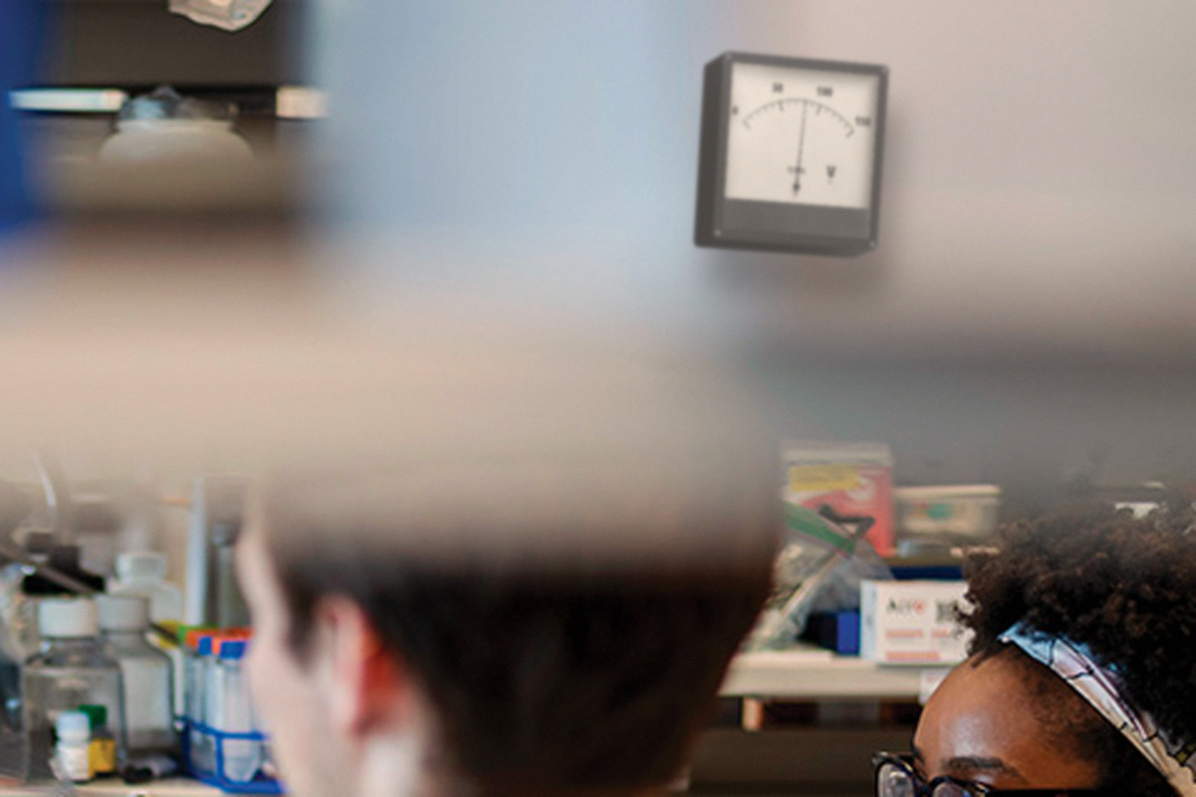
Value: 80 V
